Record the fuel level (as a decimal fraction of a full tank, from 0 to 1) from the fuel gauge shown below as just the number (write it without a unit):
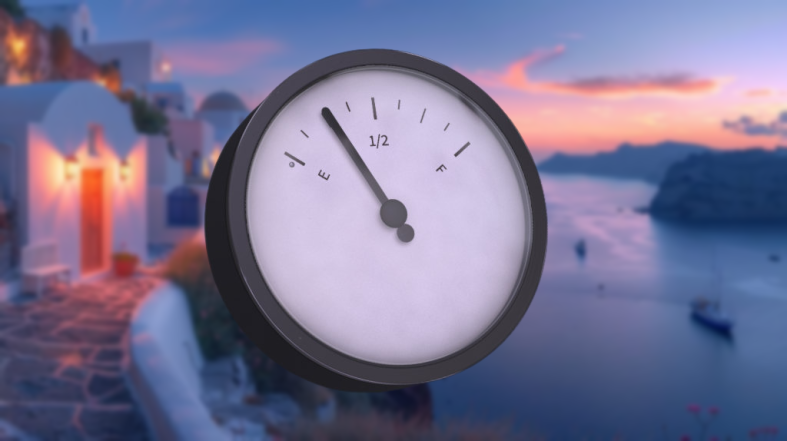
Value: 0.25
